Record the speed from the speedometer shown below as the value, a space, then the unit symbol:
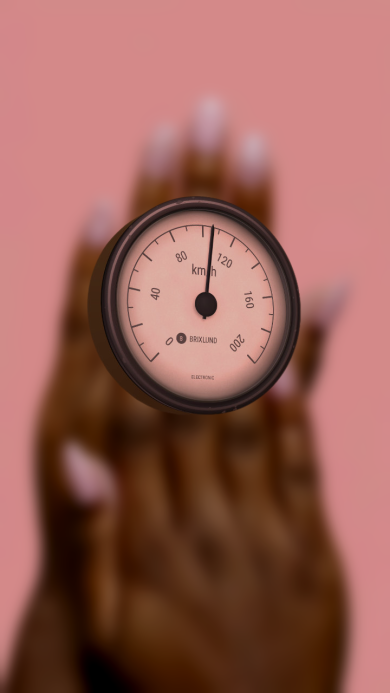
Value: 105 km/h
